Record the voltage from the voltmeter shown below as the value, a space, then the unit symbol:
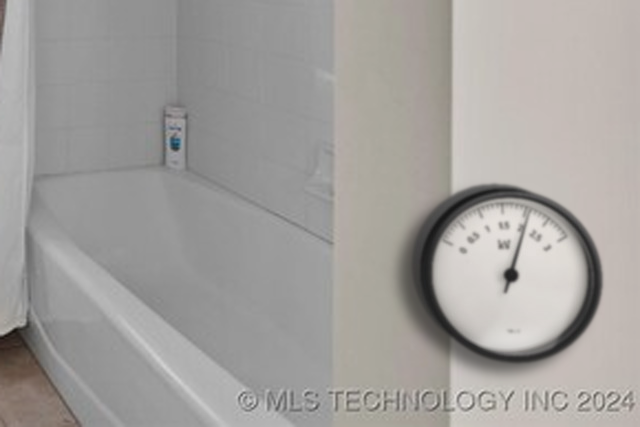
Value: 2 kV
